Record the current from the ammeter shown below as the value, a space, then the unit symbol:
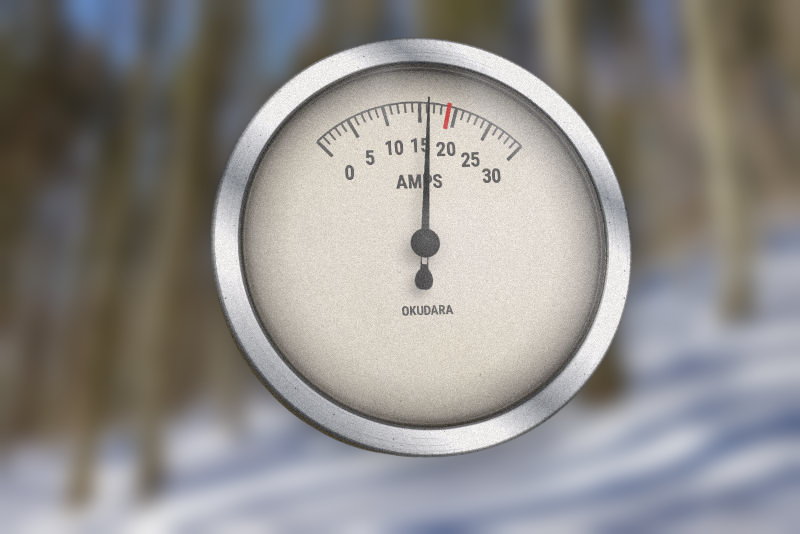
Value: 16 A
